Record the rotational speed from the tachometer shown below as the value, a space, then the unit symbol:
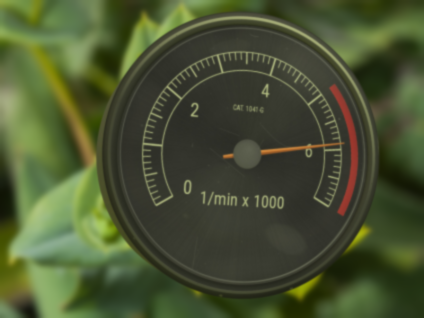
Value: 5900 rpm
